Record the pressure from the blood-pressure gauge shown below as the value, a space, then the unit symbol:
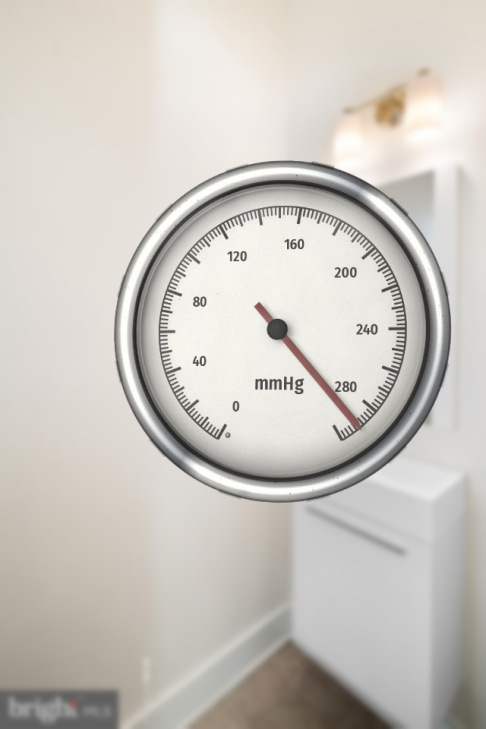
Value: 290 mmHg
